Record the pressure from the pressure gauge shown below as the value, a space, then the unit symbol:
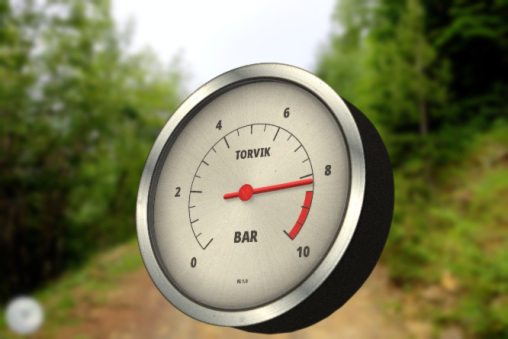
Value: 8.25 bar
